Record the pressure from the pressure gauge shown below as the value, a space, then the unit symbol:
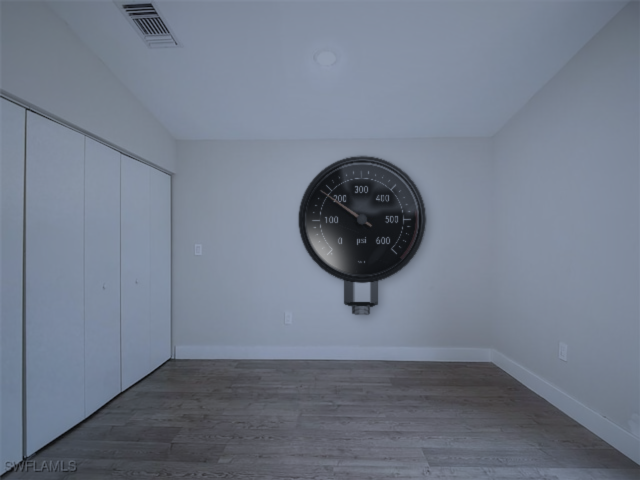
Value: 180 psi
